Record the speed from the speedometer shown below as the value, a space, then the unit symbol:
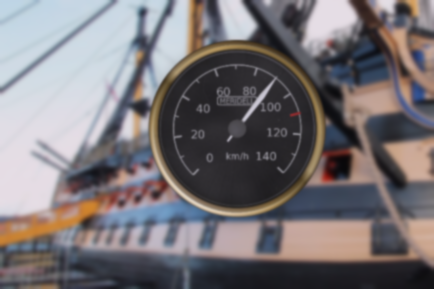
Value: 90 km/h
